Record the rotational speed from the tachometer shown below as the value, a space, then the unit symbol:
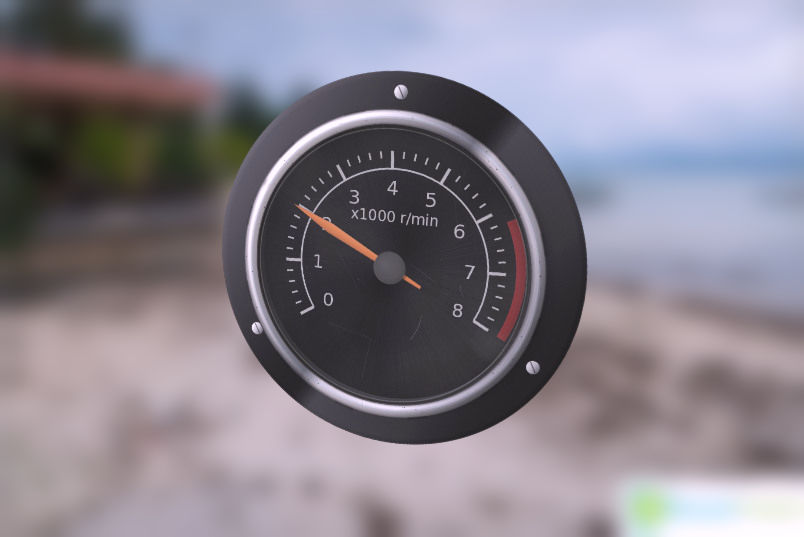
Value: 2000 rpm
